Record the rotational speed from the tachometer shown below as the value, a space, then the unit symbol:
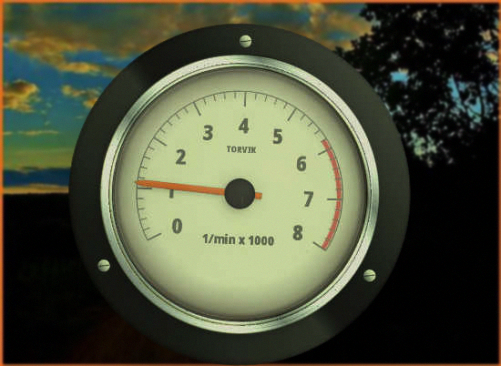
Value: 1100 rpm
